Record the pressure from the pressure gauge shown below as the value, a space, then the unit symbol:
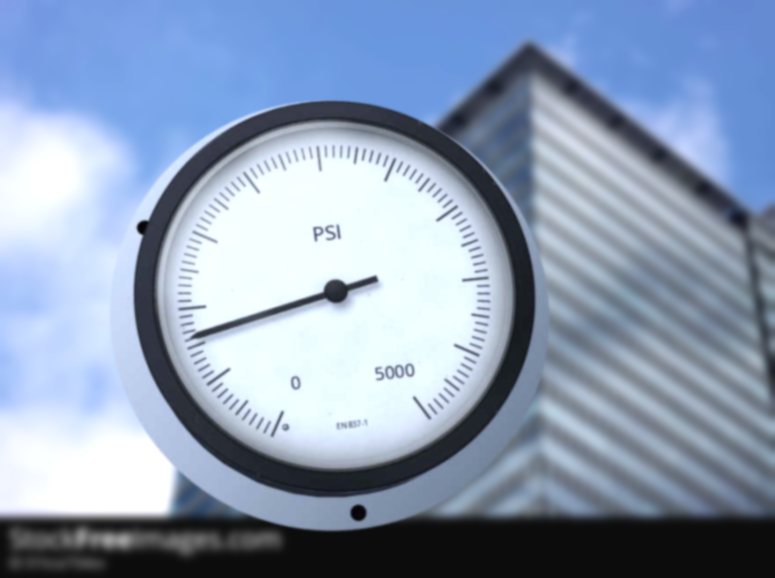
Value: 800 psi
